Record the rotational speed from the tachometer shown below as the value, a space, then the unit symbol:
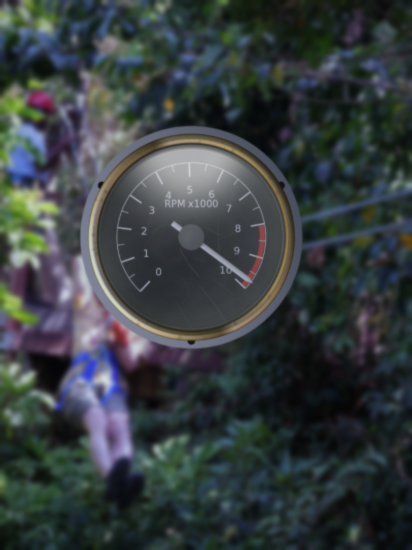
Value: 9750 rpm
